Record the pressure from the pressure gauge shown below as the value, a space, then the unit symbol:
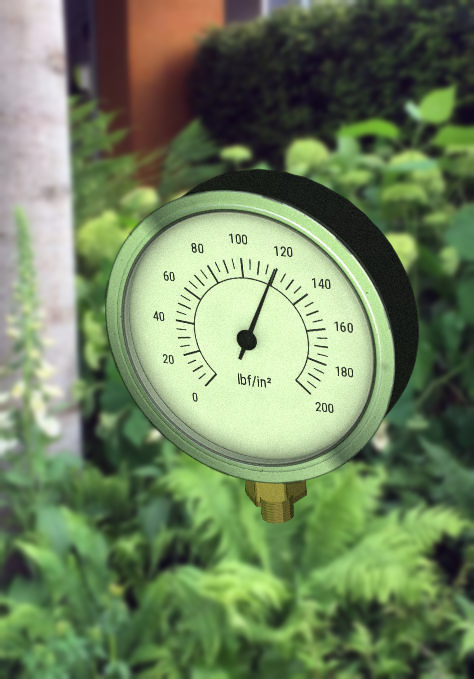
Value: 120 psi
